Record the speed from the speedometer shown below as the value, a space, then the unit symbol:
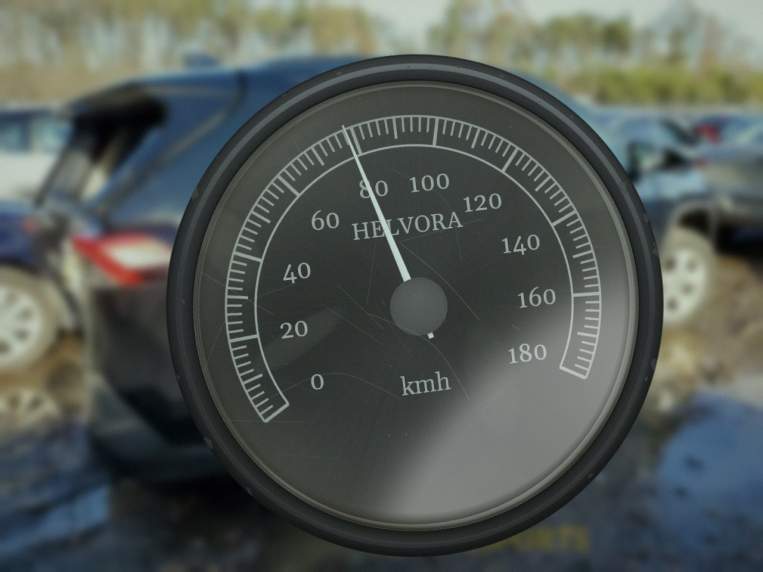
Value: 78 km/h
